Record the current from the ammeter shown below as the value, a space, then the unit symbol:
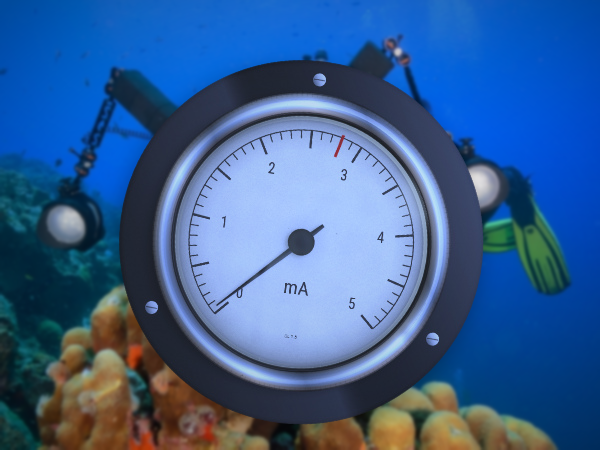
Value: 0.05 mA
